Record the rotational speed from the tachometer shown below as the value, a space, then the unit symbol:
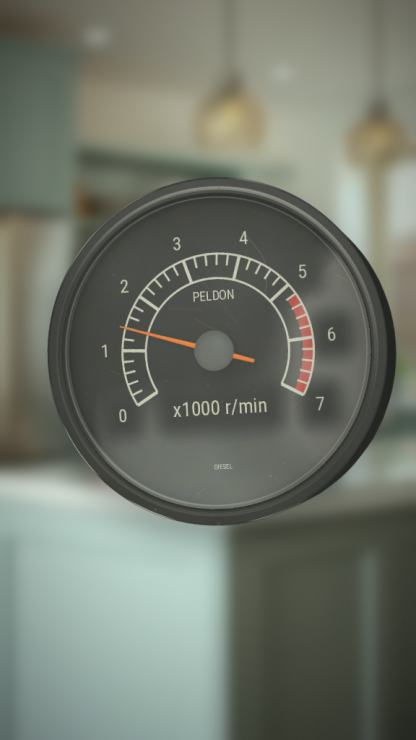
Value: 1400 rpm
